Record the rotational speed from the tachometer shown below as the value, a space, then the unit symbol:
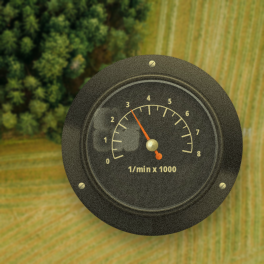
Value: 3000 rpm
